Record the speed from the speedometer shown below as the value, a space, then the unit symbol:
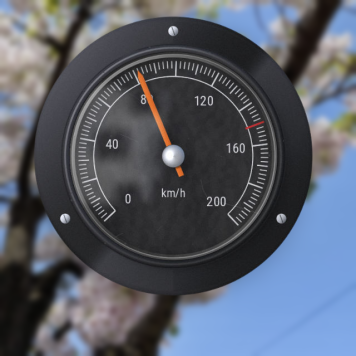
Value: 82 km/h
